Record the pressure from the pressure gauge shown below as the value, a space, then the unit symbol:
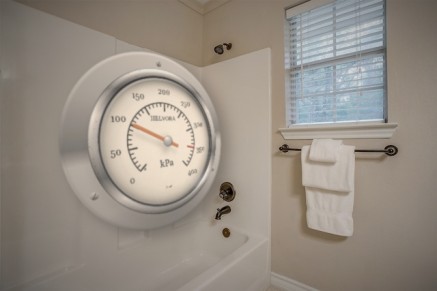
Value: 100 kPa
